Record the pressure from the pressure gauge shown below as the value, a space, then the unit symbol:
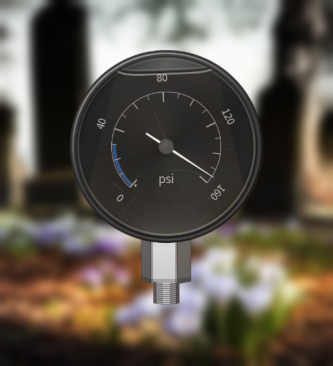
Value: 155 psi
